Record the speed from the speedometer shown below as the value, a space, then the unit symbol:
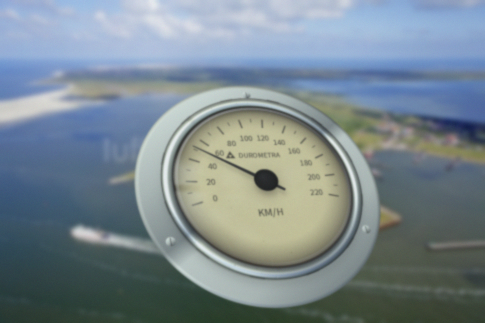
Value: 50 km/h
